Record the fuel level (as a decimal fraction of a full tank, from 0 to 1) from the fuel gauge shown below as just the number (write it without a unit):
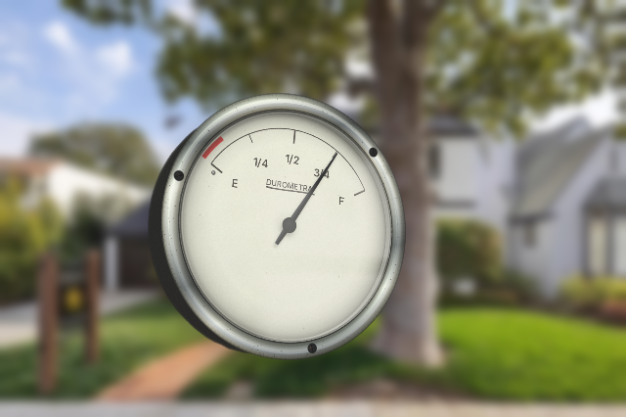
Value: 0.75
